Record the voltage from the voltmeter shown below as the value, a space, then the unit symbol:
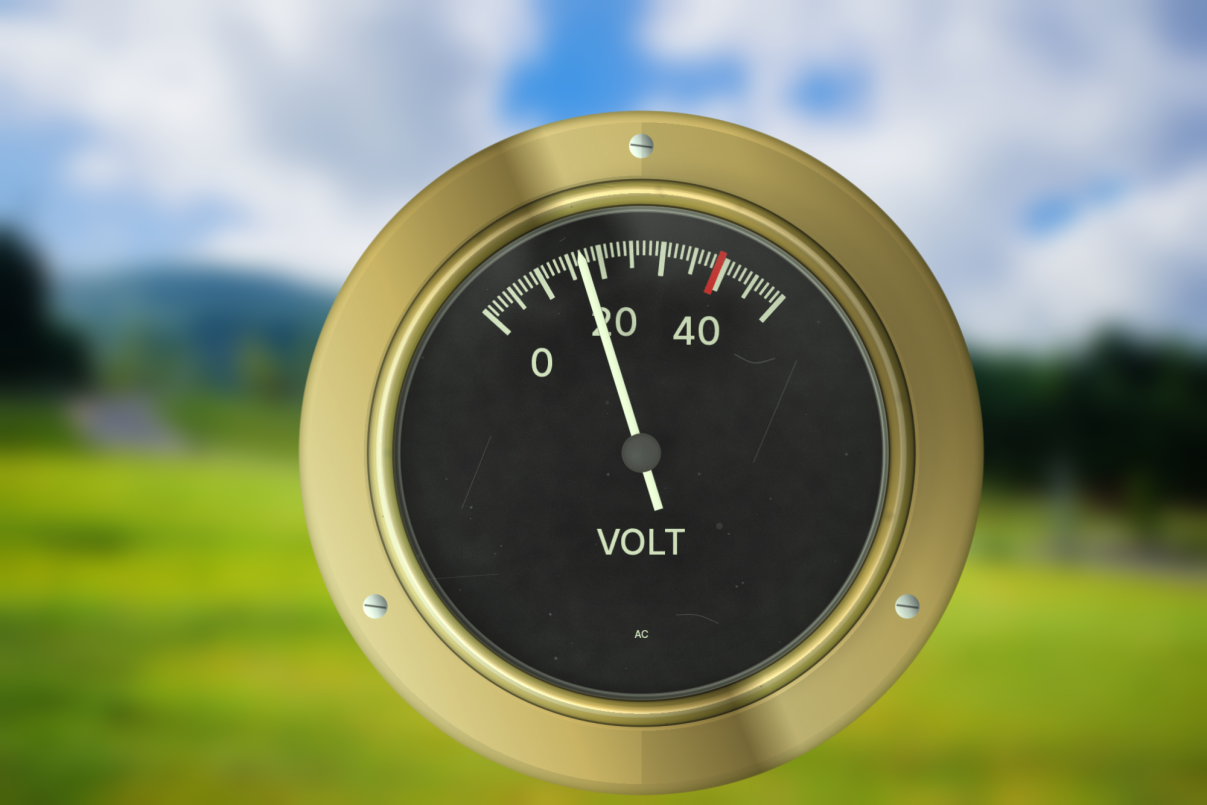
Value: 17 V
